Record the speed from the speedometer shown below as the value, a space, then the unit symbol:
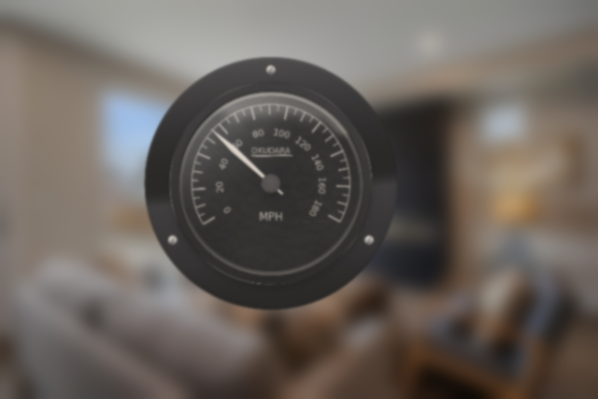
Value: 55 mph
